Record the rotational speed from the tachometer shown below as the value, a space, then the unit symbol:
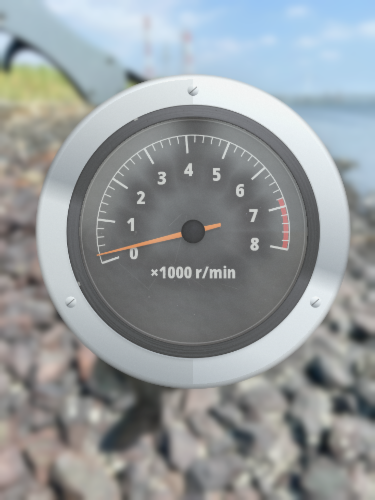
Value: 200 rpm
